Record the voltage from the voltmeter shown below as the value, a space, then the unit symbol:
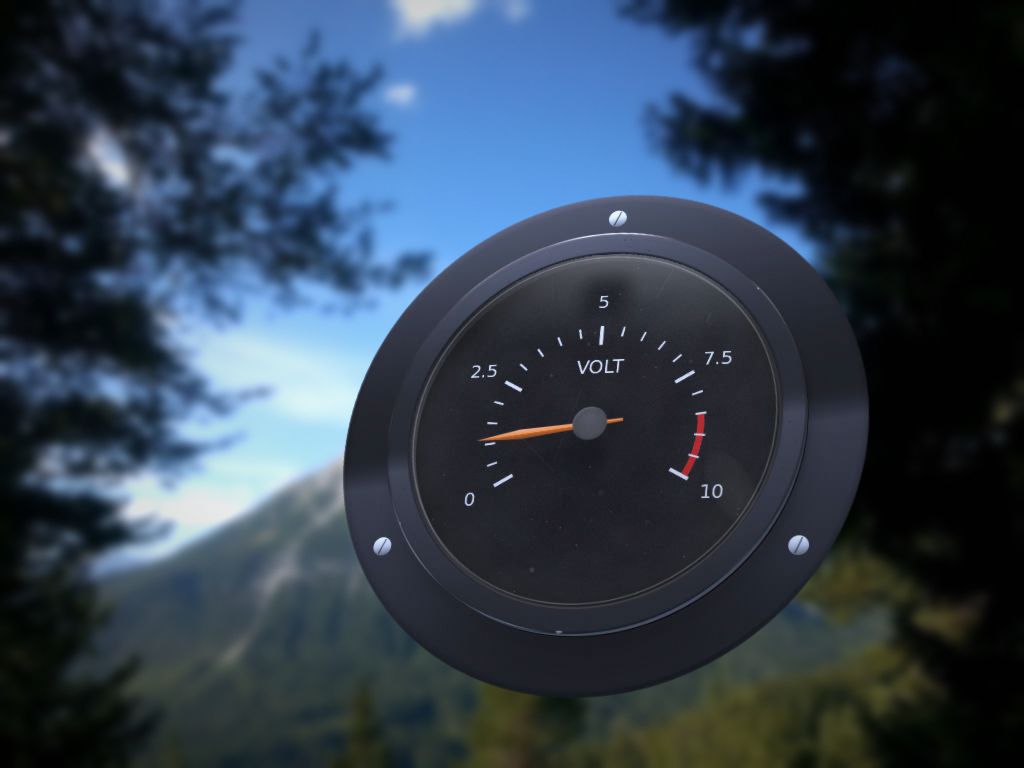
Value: 1 V
